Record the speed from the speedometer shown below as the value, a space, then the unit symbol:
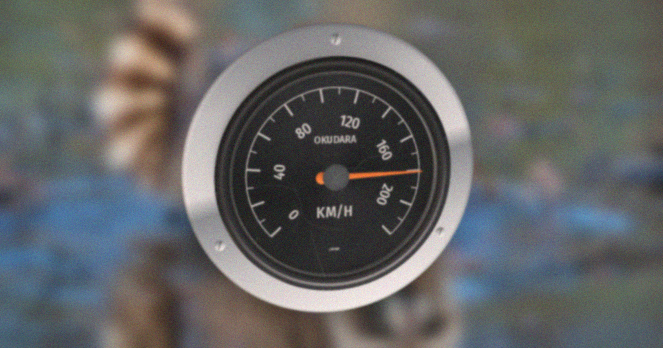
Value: 180 km/h
